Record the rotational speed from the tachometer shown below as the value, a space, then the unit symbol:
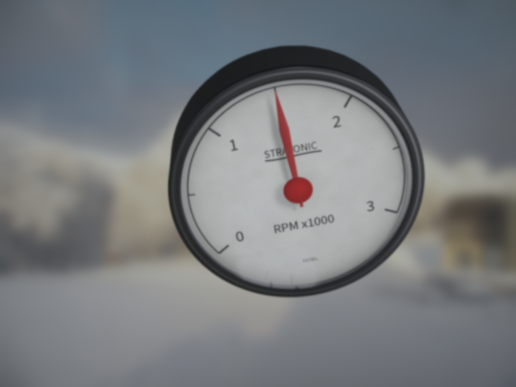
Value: 1500 rpm
